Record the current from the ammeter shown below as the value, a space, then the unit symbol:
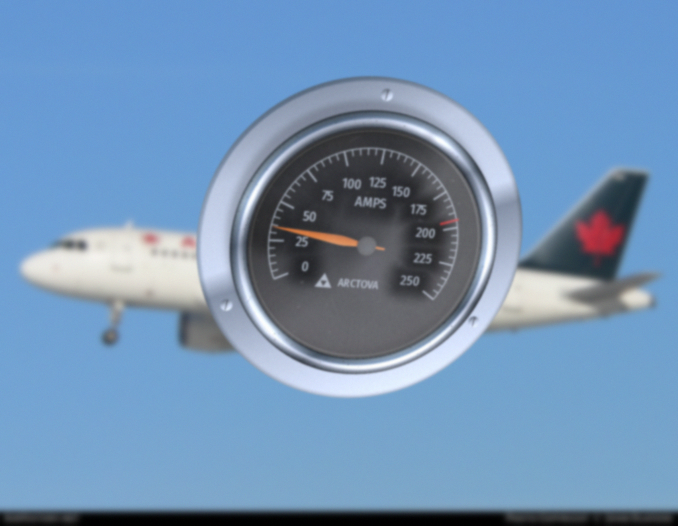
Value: 35 A
